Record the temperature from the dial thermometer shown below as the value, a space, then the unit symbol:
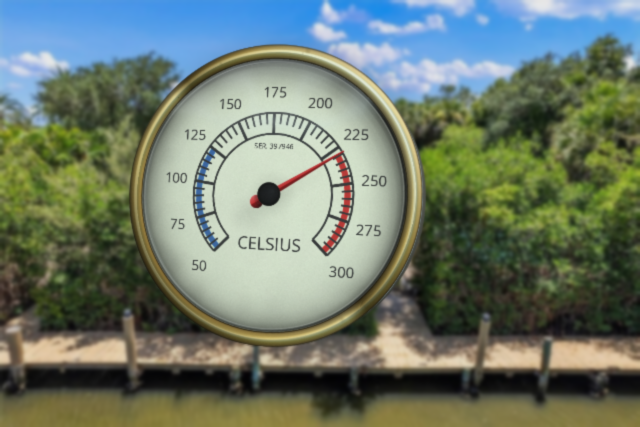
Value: 230 °C
